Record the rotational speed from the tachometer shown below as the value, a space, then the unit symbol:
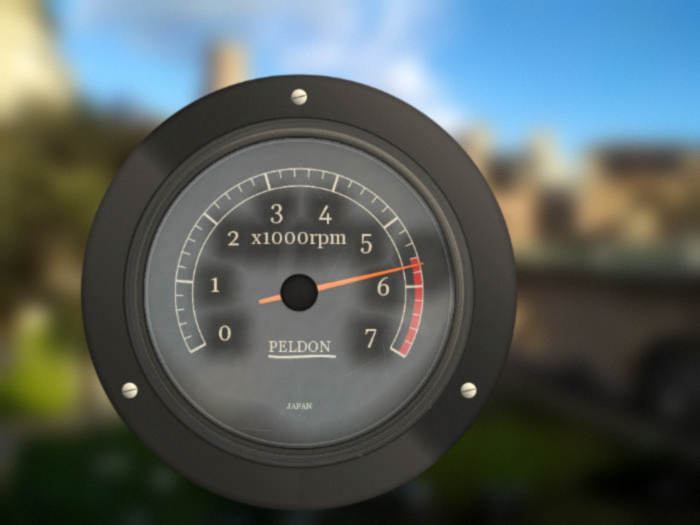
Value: 5700 rpm
